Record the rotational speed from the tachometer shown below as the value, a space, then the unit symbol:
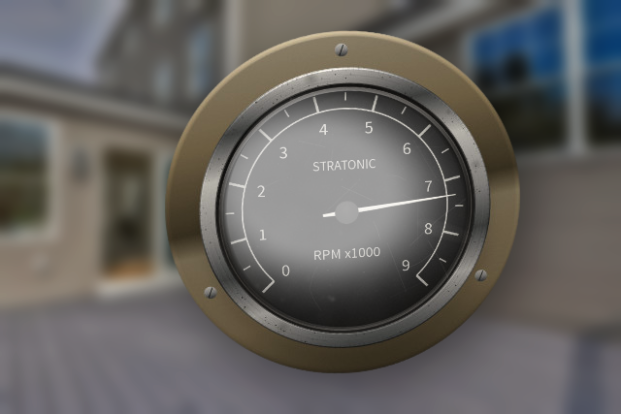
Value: 7250 rpm
